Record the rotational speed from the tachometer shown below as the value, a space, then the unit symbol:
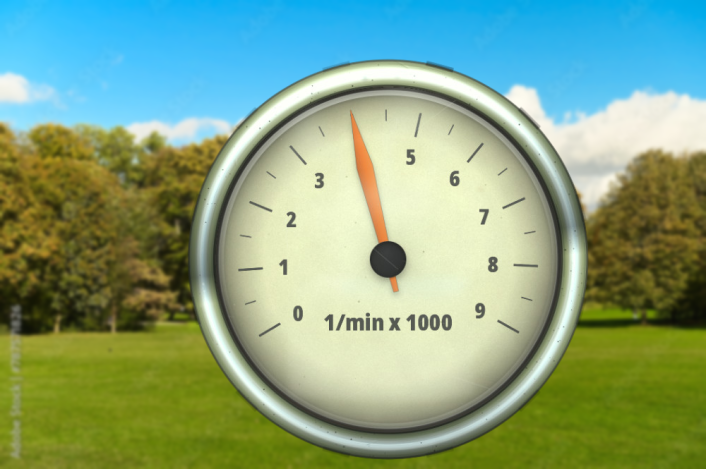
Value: 4000 rpm
